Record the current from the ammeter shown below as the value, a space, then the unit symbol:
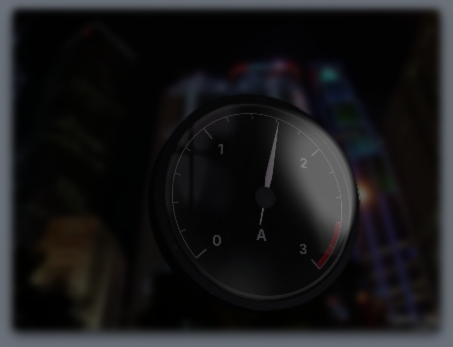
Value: 1.6 A
